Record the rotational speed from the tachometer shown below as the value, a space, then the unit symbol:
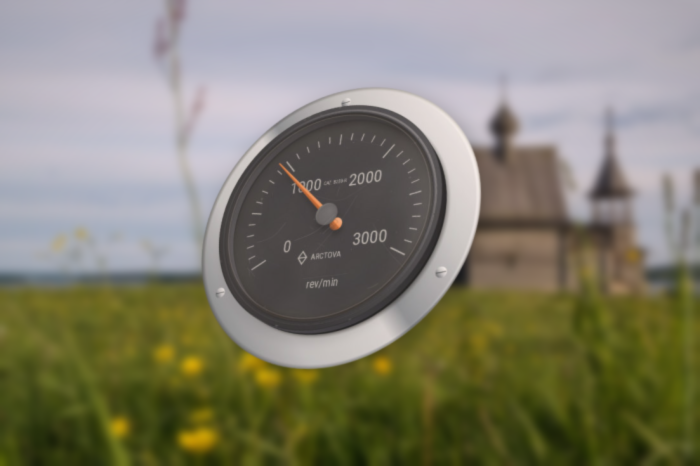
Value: 950 rpm
